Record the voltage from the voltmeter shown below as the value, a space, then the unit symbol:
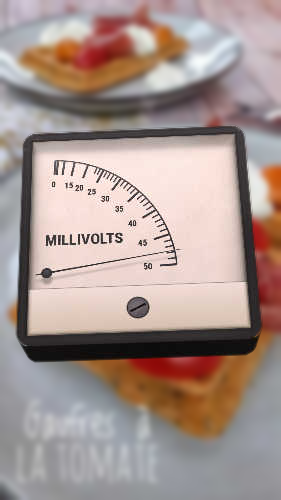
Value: 48 mV
